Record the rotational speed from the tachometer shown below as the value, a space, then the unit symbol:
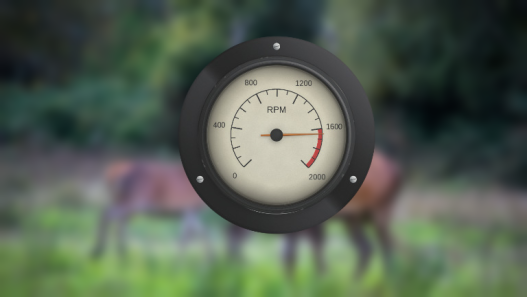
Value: 1650 rpm
